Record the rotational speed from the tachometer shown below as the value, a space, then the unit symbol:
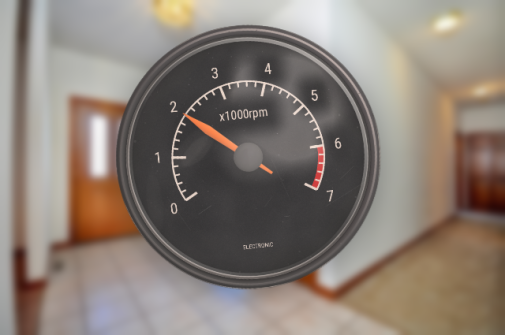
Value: 2000 rpm
